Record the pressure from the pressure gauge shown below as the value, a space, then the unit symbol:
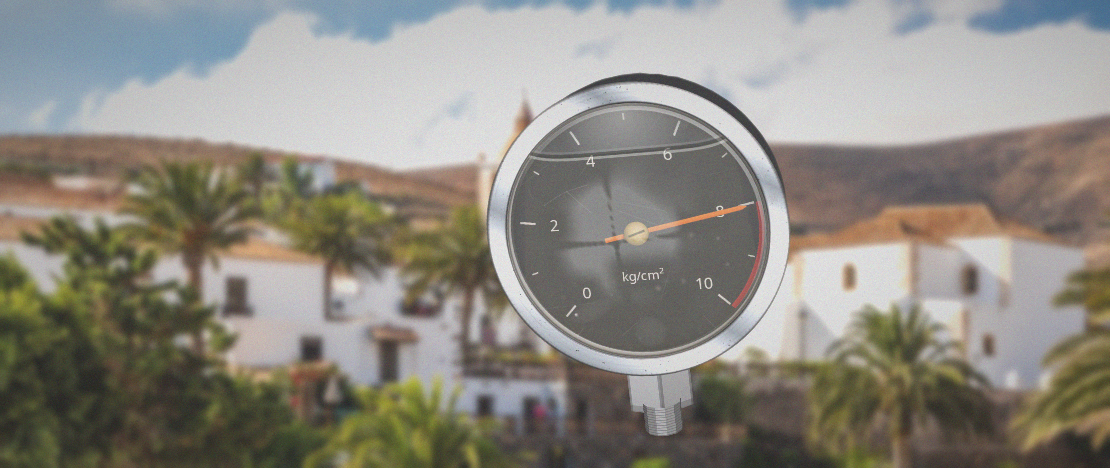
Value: 8 kg/cm²
